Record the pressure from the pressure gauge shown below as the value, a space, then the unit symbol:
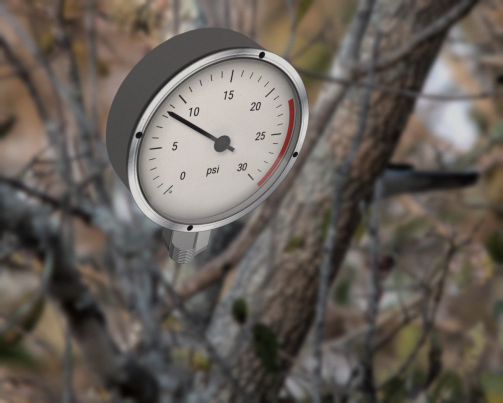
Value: 8.5 psi
